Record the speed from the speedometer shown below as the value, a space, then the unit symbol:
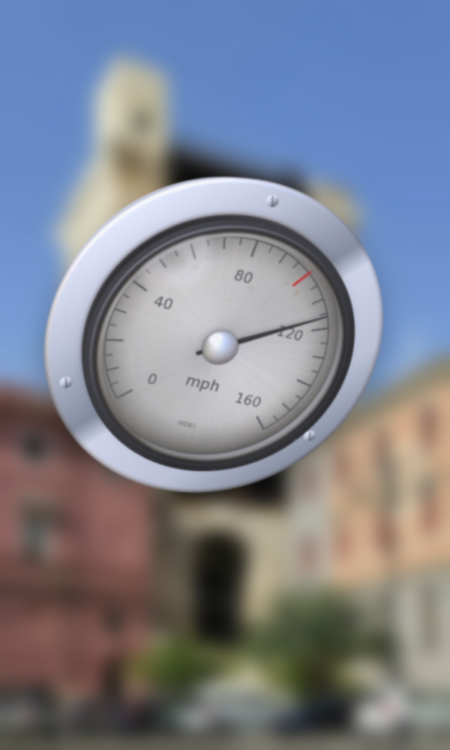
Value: 115 mph
